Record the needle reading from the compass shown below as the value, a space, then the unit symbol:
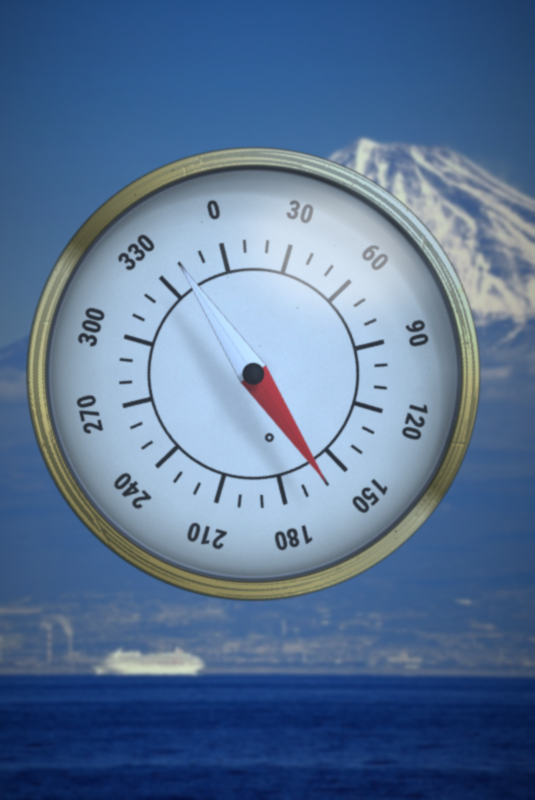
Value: 160 °
